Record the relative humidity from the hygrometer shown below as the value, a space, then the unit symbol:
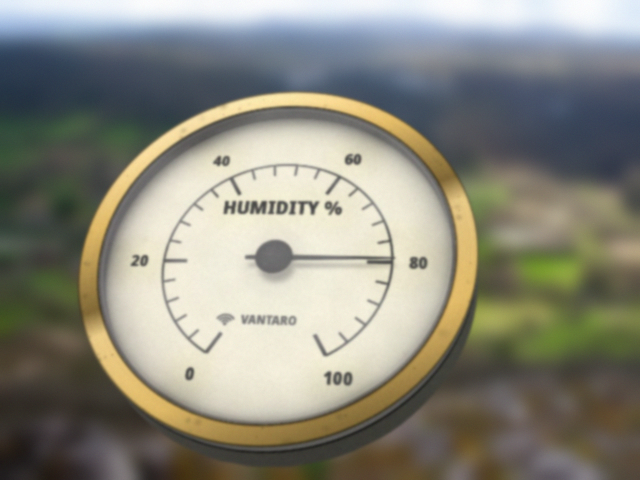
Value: 80 %
